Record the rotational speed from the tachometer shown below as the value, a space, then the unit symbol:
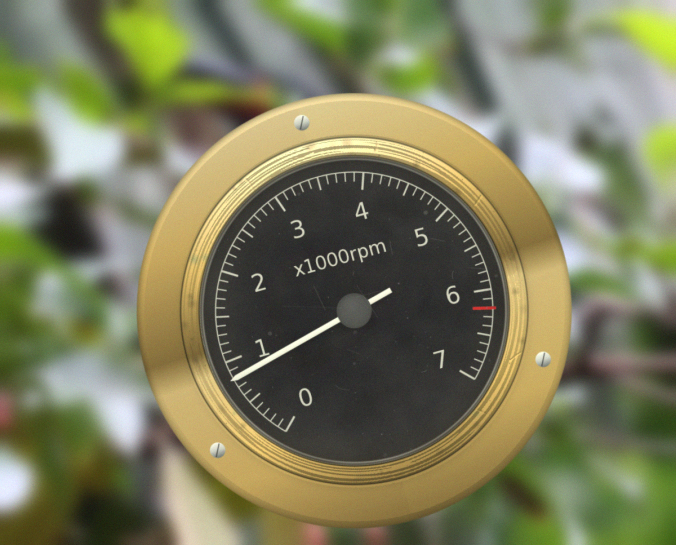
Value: 800 rpm
